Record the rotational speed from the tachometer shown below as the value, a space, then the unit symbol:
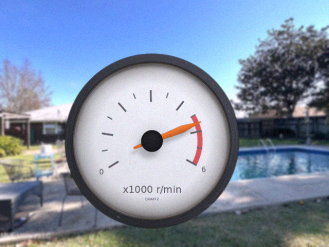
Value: 4750 rpm
